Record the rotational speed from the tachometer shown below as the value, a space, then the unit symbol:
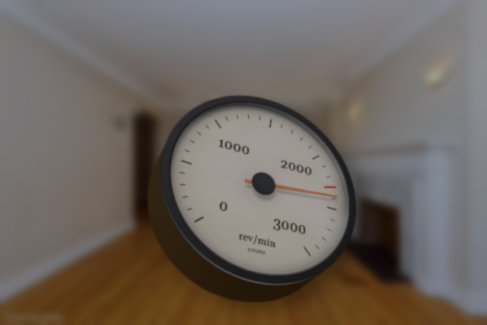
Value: 2400 rpm
